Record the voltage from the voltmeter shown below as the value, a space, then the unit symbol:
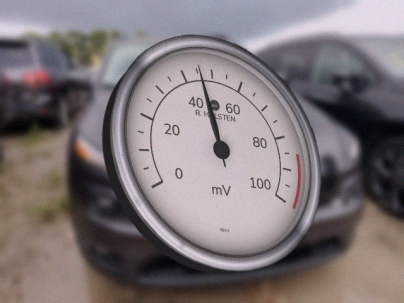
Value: 45 mV
